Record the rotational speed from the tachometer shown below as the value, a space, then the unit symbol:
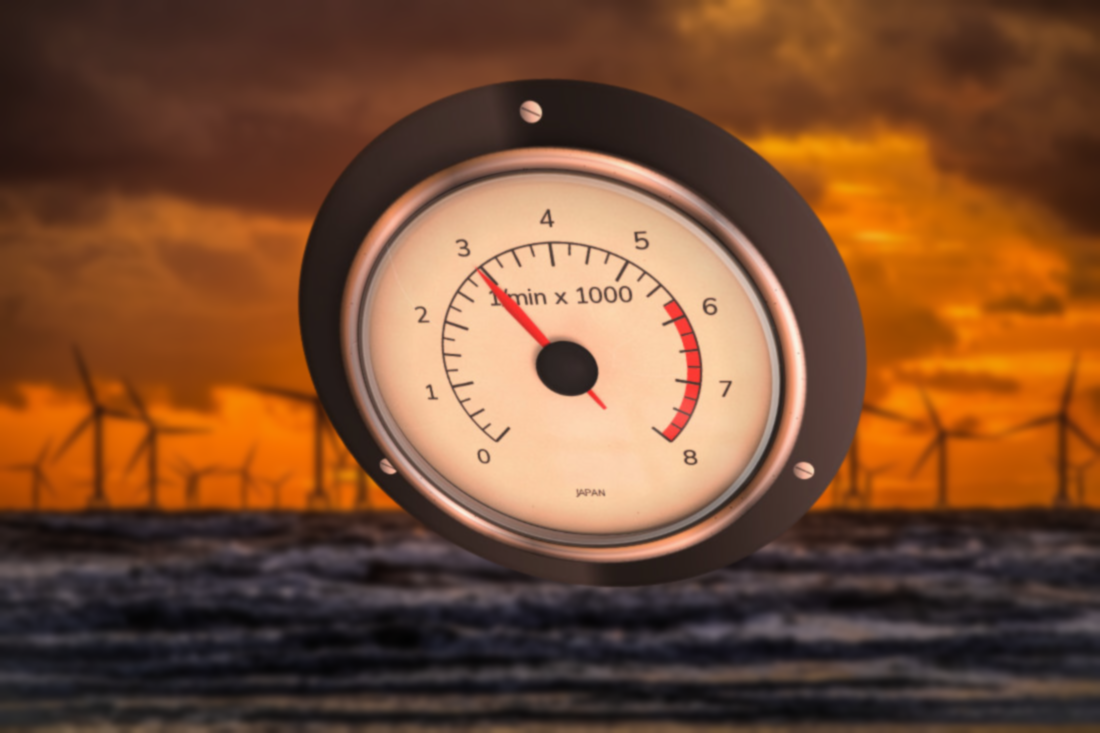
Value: 3000 rpm
